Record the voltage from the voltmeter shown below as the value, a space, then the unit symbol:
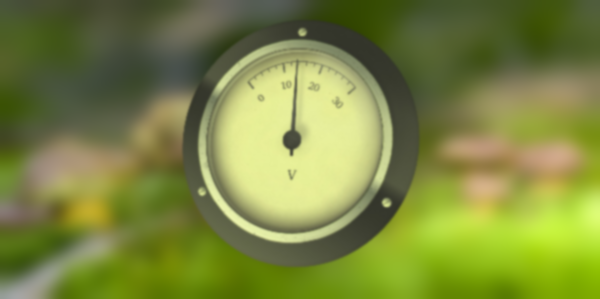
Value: 14 V
